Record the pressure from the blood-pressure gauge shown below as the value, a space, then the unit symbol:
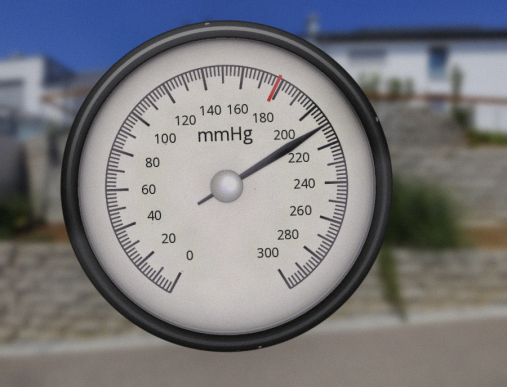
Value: 210 mmHg
